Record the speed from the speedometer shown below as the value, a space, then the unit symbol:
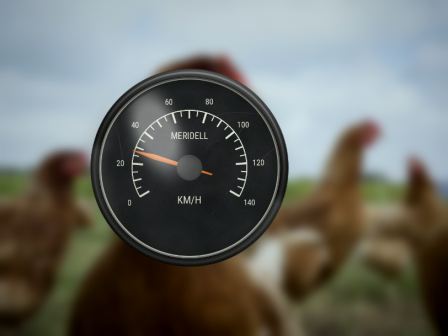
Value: 27.5 km/h
